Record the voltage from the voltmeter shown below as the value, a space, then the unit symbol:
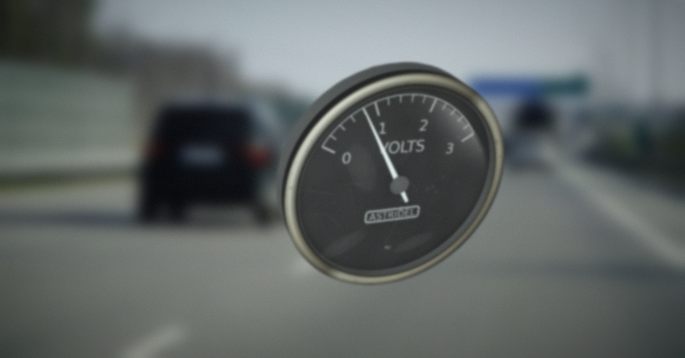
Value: 0.8 V
